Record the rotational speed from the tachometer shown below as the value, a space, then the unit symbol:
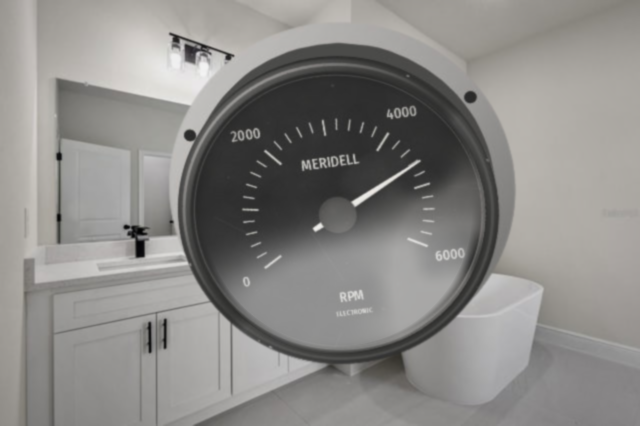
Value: 4600 rpm
